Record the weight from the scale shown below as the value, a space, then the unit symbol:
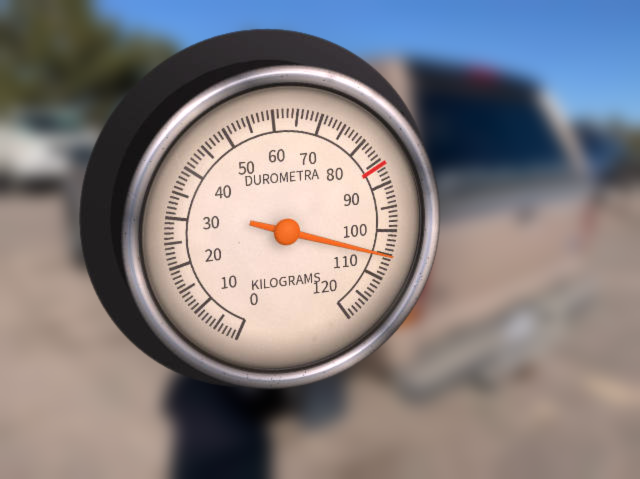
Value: 105 kg
